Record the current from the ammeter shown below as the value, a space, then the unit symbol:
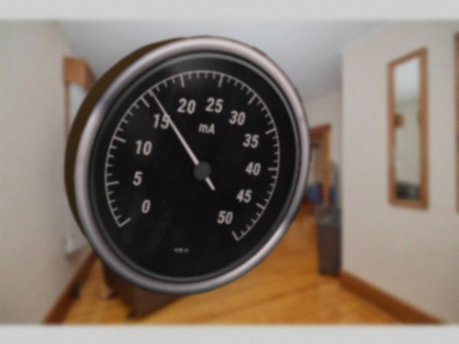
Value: 16 mA
